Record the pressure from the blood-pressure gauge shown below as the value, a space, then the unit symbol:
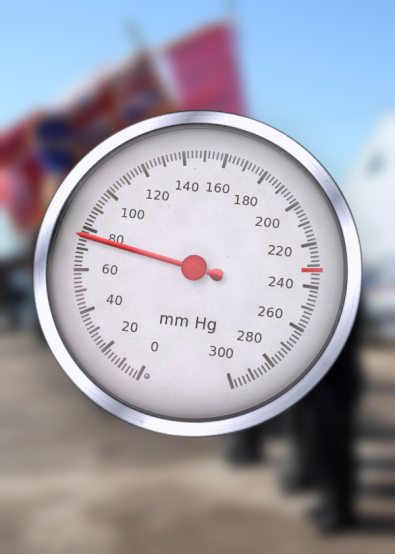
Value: 76 mmHg
